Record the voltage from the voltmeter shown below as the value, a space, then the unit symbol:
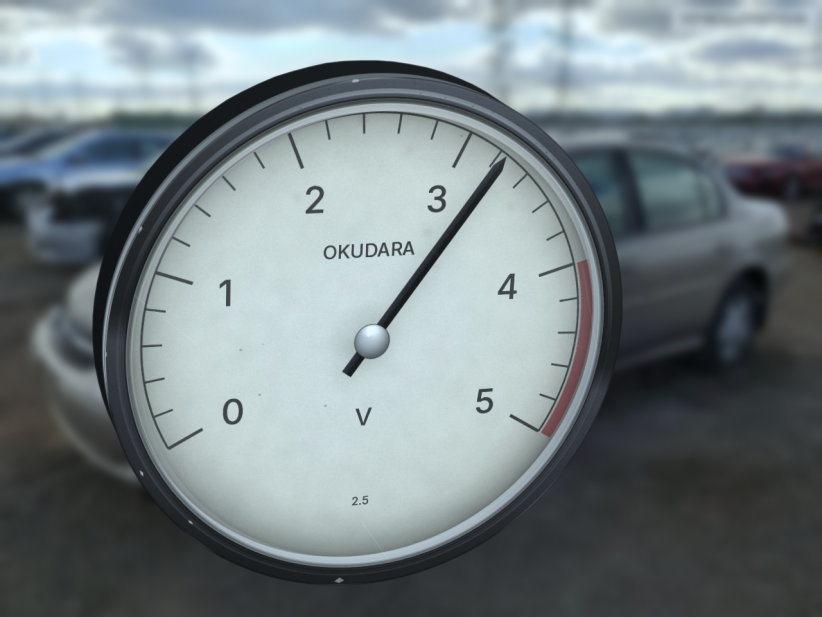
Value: 3.2 V
